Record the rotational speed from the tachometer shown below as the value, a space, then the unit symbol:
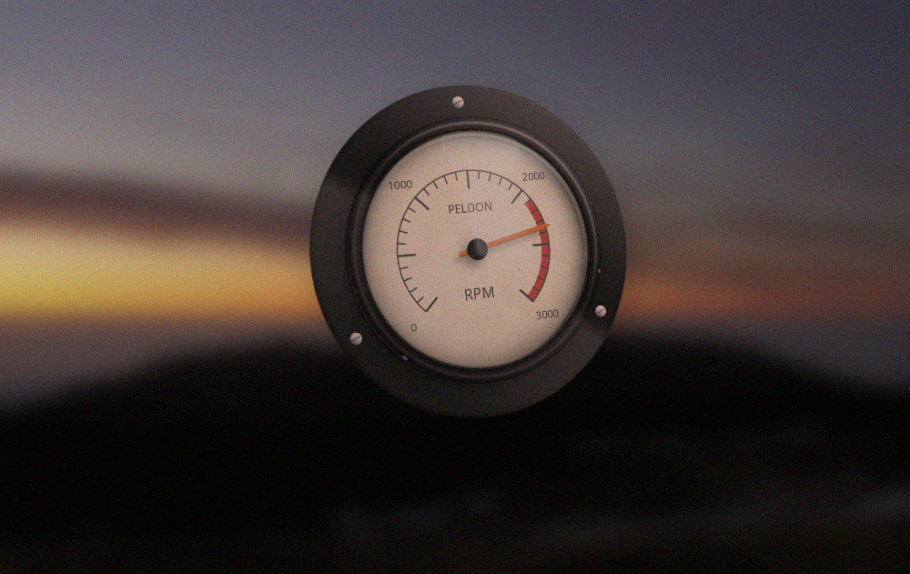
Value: 2350 rpm
